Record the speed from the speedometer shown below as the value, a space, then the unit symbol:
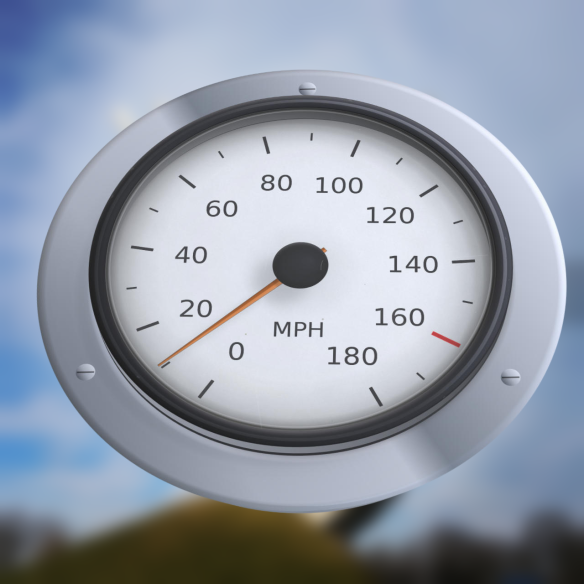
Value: 10 mph
